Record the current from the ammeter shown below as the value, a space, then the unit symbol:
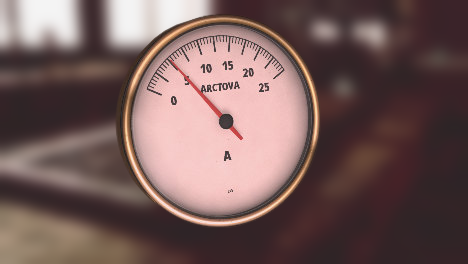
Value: 5 A
